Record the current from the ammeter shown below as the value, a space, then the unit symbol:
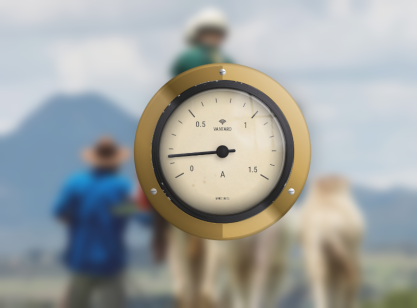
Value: 0.15 A
